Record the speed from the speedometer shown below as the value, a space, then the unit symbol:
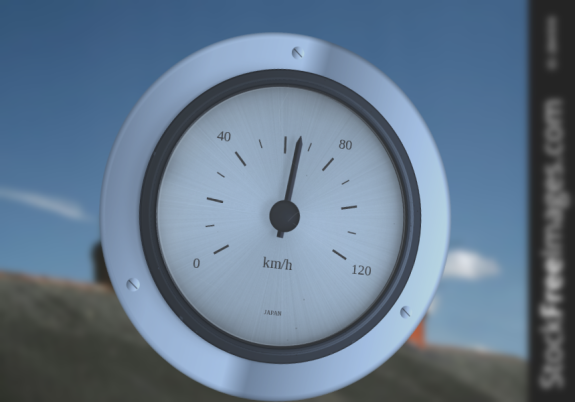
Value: 65 km/h
